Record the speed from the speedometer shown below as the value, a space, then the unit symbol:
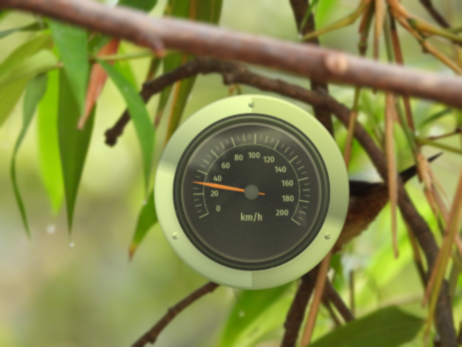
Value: 30 km/h
